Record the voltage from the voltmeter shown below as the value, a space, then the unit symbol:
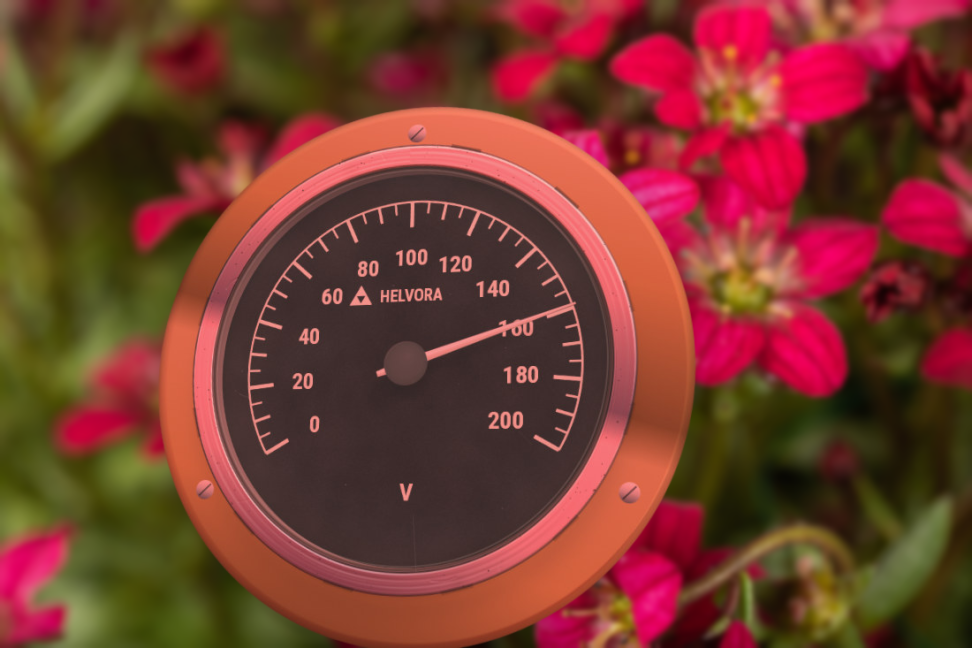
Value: 160 V
